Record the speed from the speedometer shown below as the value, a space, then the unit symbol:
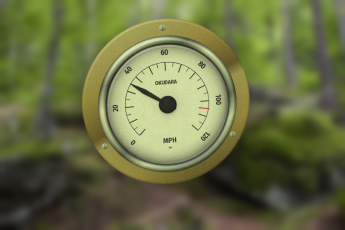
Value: 35 mph
